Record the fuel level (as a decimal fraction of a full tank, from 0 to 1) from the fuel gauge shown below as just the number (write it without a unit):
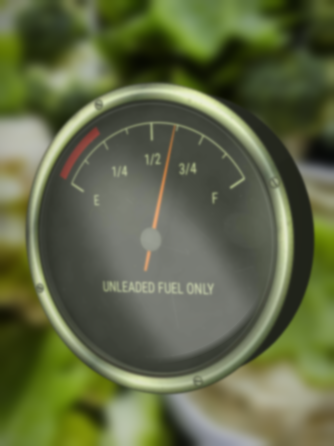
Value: 0.625
